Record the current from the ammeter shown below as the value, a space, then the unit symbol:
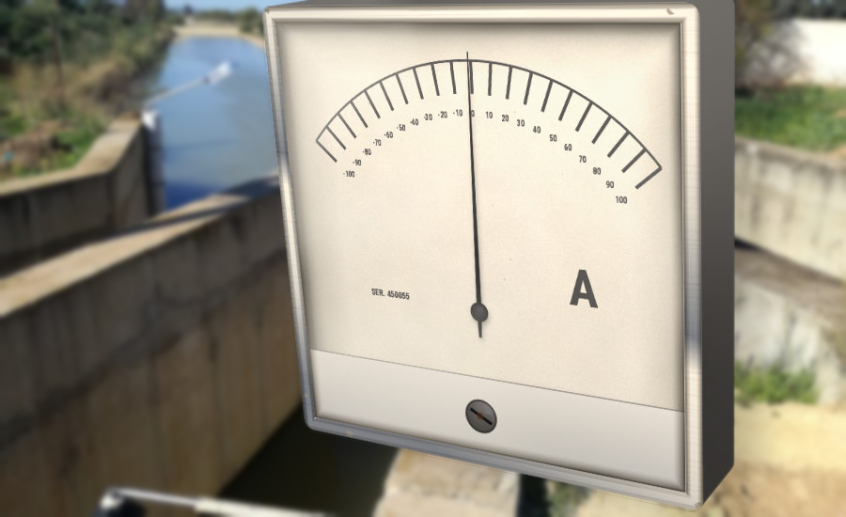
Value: 0 A
